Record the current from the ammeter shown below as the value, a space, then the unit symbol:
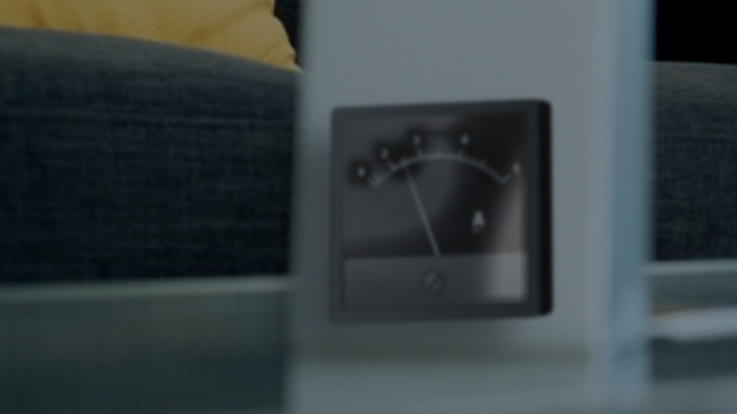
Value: 2.5 A
